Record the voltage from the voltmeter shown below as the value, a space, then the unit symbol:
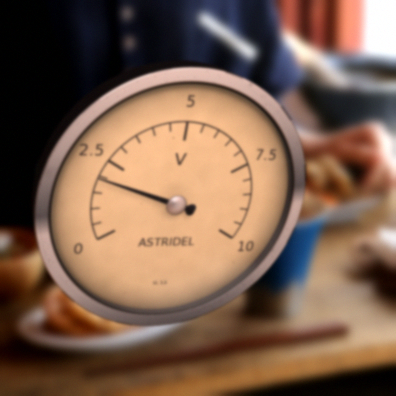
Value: 2 V
